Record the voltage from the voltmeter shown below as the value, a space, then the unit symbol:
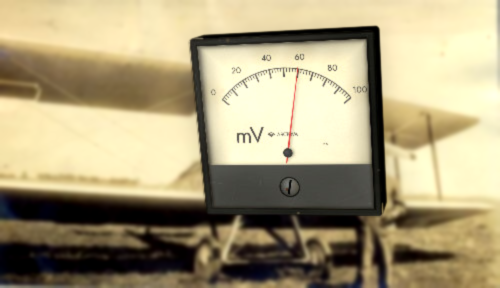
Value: 60 mV
